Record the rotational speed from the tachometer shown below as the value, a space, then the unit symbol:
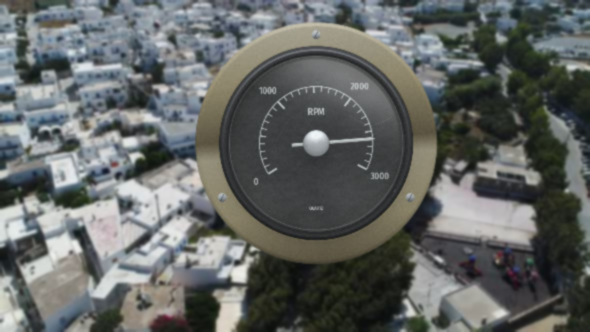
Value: 2600 rpm
